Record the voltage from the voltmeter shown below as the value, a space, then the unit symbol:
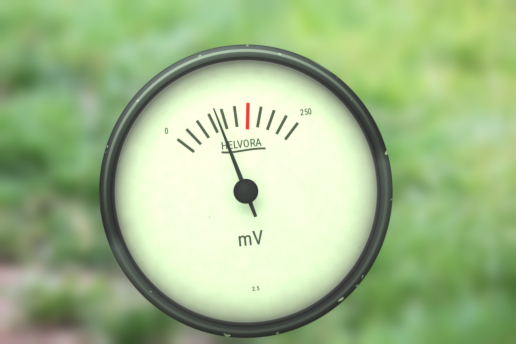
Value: 87.5 mV
